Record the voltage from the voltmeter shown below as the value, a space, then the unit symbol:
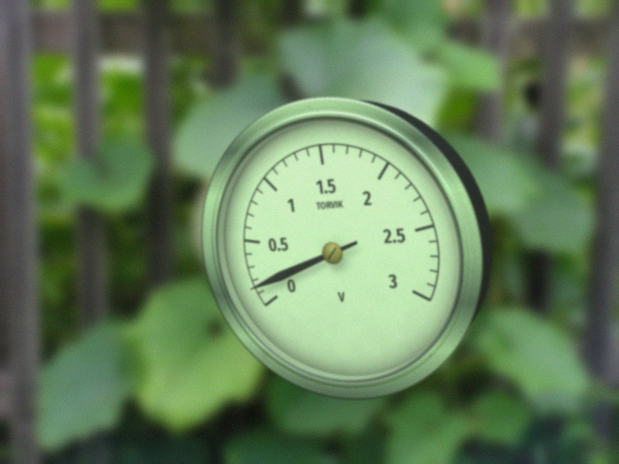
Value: 0.15 V
